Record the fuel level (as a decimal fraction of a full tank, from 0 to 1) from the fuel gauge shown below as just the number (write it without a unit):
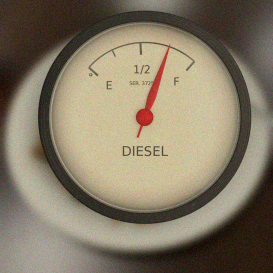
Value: 0.75
